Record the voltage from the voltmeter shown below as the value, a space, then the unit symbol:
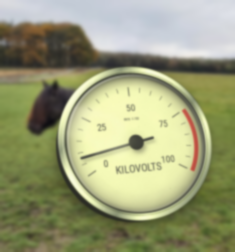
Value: 7.5 kV
